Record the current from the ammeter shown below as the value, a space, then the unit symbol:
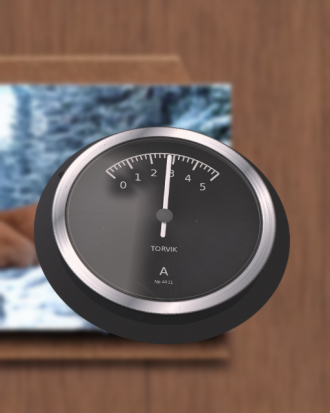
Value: 2.8 A
